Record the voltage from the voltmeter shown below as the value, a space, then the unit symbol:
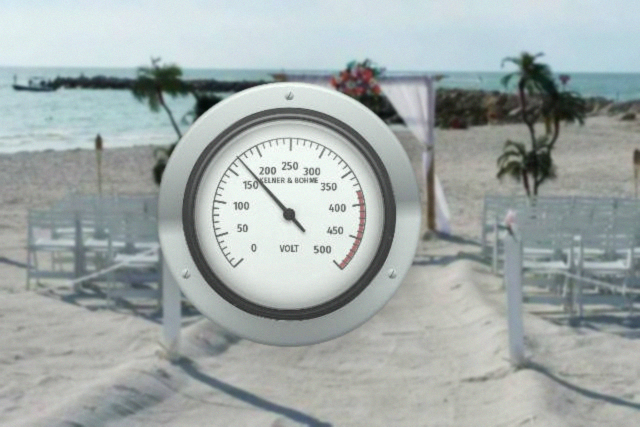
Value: 170 V
